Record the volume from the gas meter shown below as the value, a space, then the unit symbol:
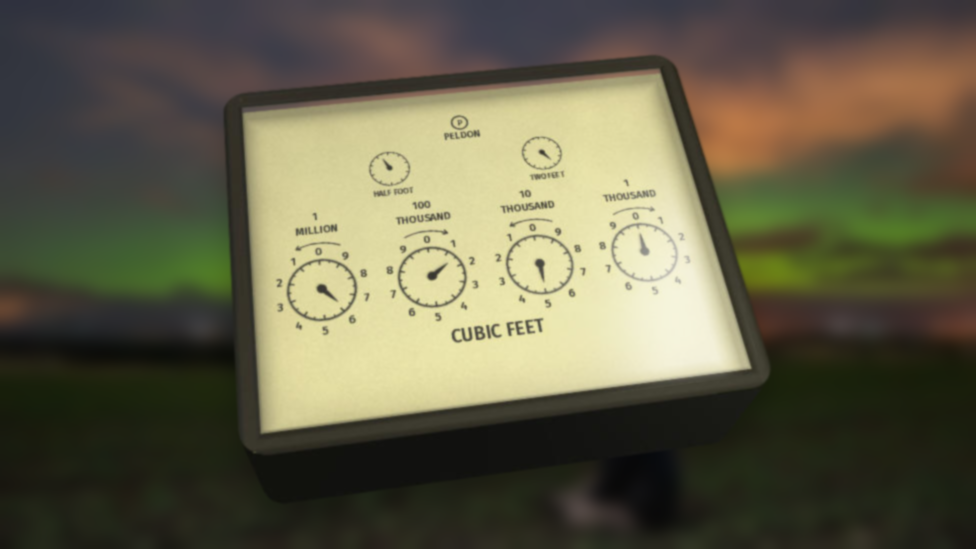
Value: 615000 ft³
